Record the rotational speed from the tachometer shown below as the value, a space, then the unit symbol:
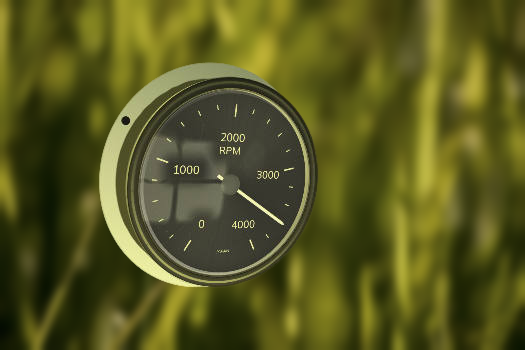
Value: 3600 rpm
